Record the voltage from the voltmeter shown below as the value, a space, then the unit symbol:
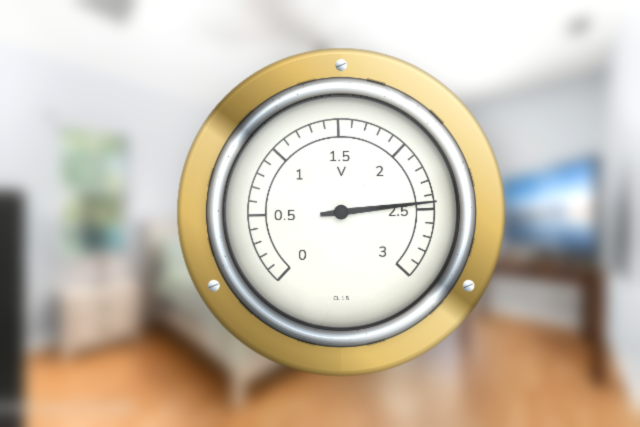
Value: 2.45 V
